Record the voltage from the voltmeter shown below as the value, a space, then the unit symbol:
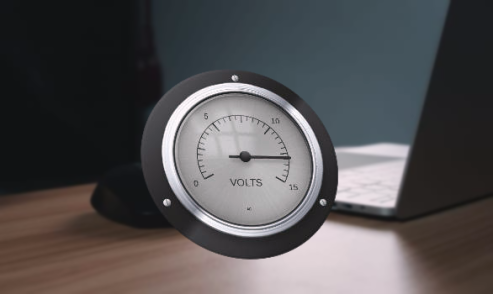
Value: 13 V
